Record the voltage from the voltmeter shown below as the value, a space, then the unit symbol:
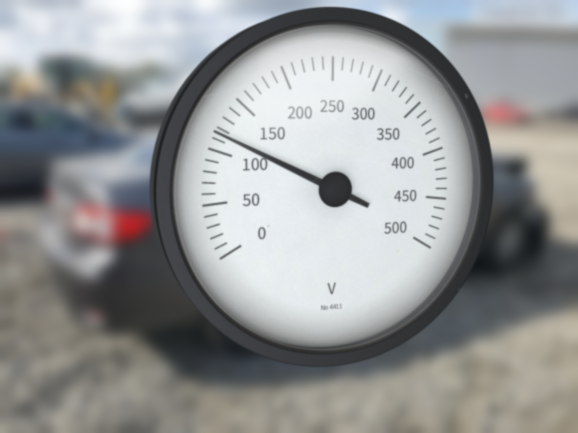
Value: 115 V
